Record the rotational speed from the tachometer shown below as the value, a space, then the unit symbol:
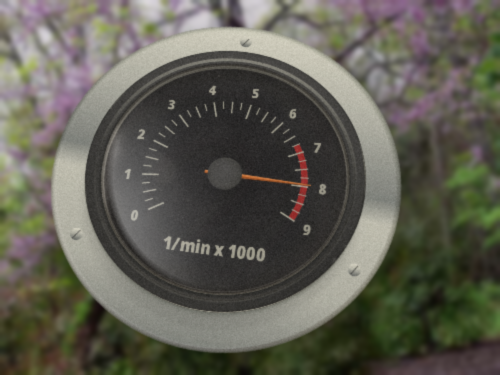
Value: 8000 rpm
